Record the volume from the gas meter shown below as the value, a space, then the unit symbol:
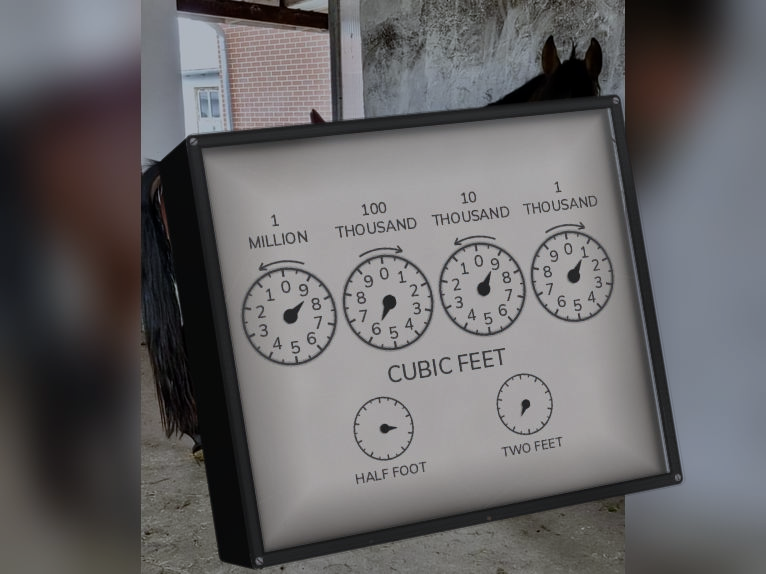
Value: 859100 ft³
